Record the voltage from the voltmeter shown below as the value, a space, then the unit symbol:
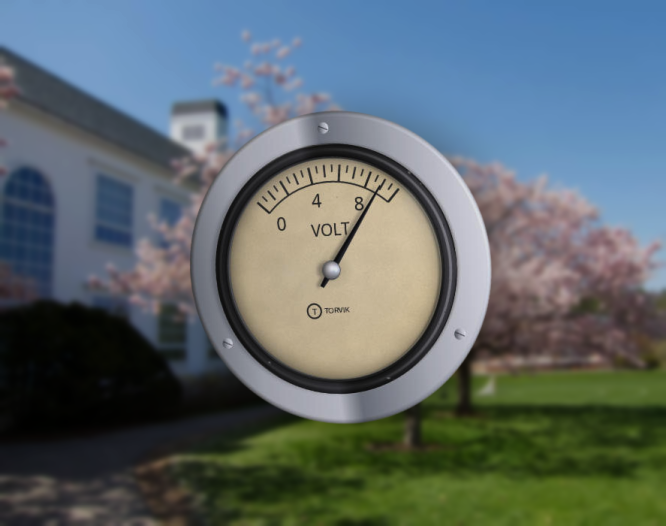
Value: 9 V
